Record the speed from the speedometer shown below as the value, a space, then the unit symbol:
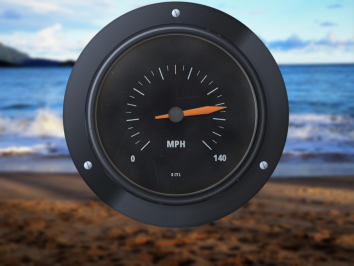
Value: 112.5 mph
